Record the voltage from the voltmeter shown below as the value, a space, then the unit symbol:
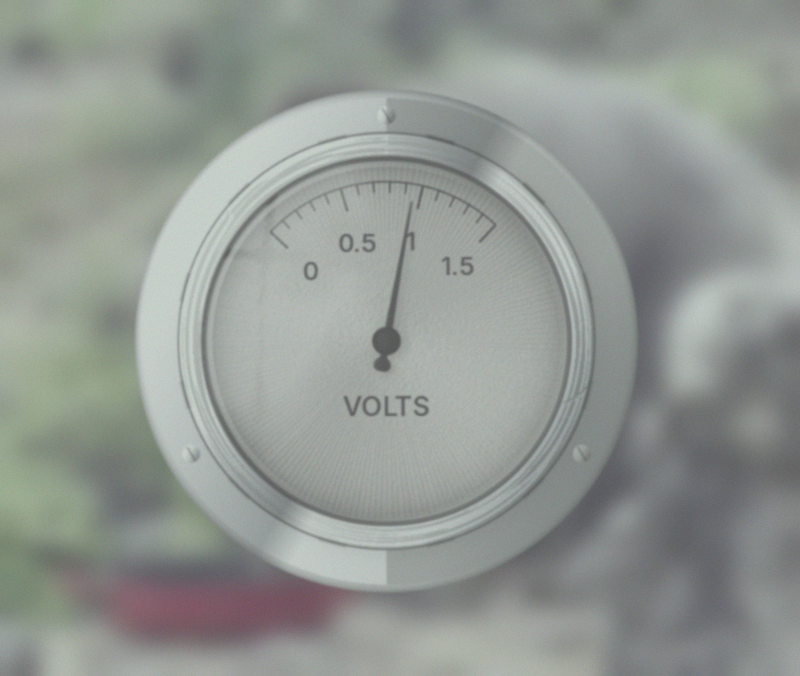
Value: 0.95 V
